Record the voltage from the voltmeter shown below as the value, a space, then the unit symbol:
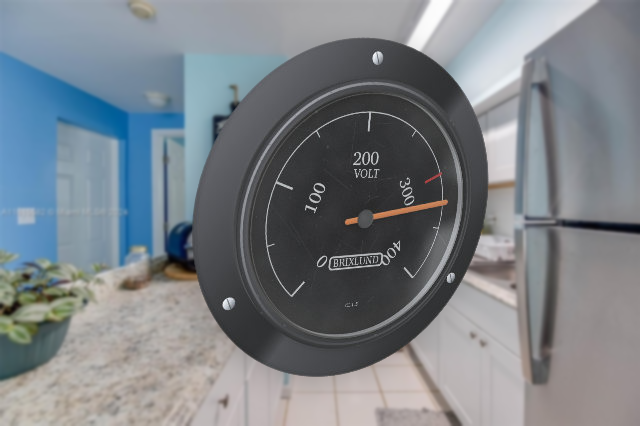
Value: 325 V
